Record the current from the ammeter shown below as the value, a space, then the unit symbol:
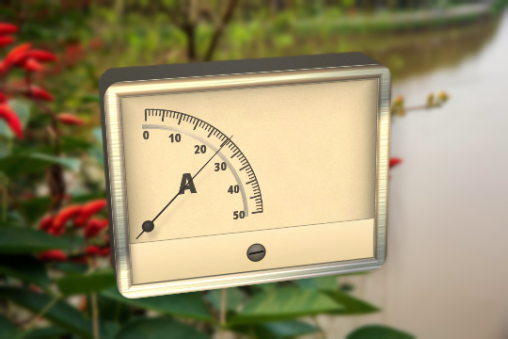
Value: 25 A
